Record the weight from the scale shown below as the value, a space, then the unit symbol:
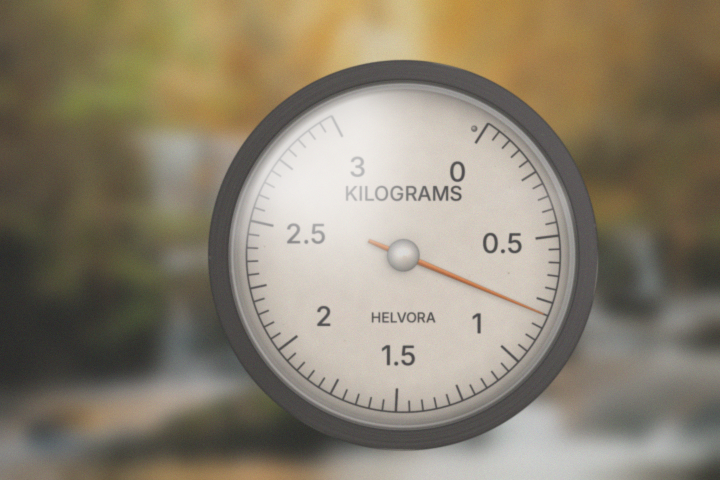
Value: 0.8 kg
